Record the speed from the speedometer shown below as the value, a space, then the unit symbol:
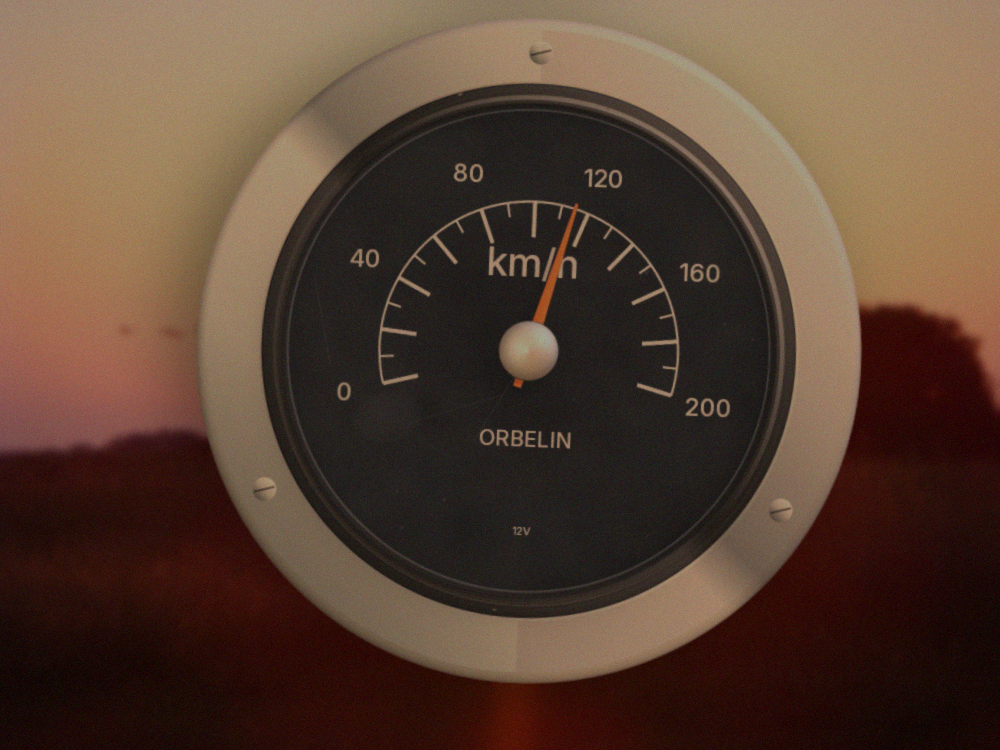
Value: 115 km/h
